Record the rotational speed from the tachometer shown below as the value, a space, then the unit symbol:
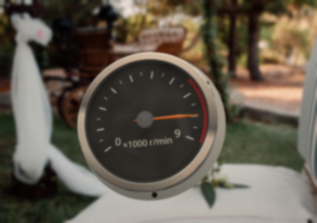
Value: 8000 rpm
